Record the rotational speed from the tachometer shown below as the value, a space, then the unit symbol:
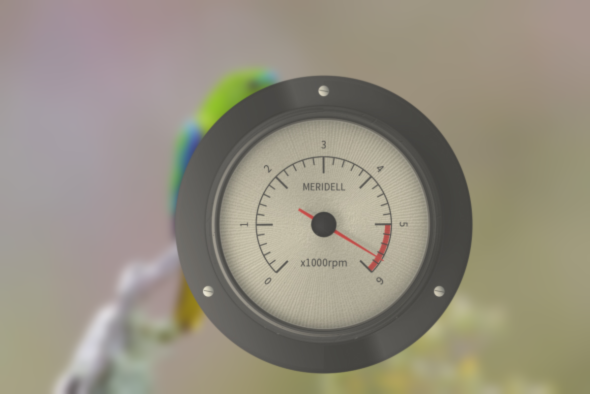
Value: 5700 rpm
